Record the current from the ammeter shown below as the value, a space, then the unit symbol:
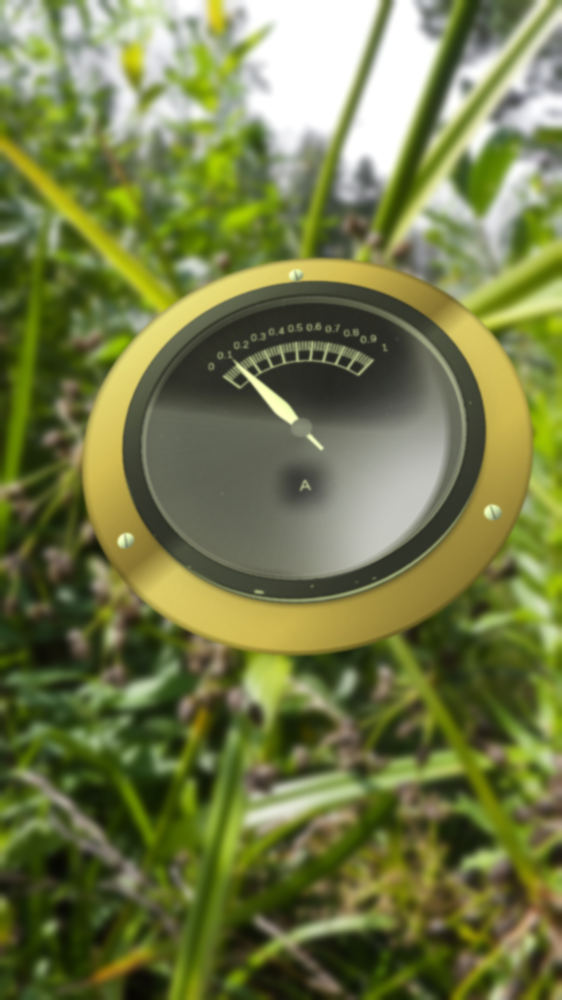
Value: 0.1 A
